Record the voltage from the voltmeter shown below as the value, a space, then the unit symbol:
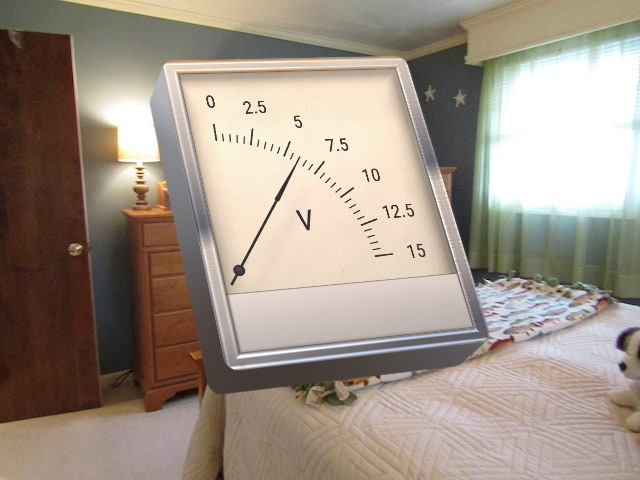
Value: 6 V
